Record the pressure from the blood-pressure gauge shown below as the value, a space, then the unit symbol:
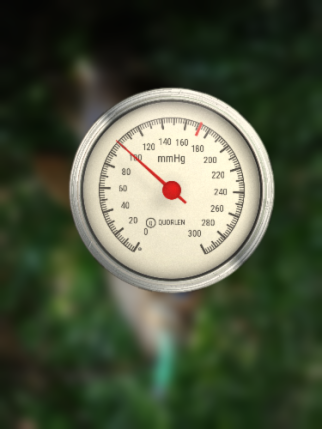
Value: 100 mmHg
